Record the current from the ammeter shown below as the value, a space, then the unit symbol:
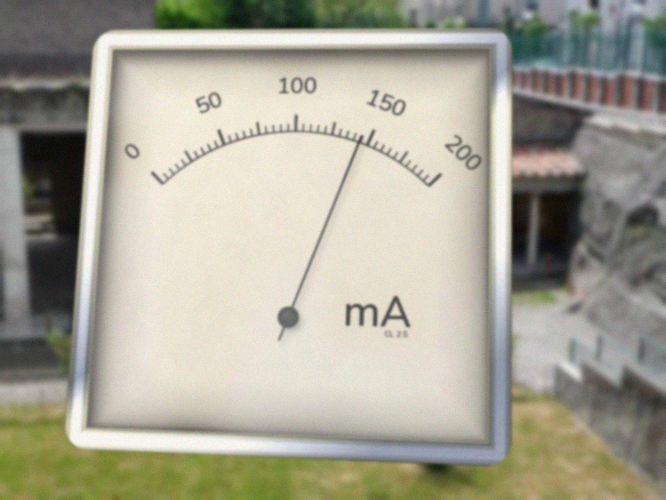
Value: 145 mA
